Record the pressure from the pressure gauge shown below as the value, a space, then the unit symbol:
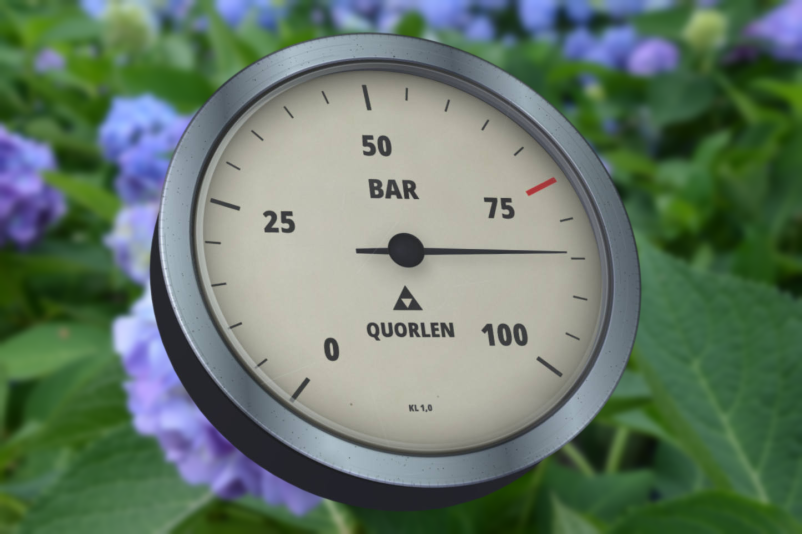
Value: 85 bar
